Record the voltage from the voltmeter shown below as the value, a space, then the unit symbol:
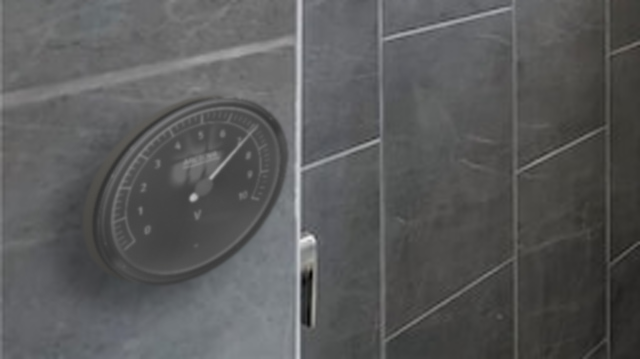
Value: 7 V
